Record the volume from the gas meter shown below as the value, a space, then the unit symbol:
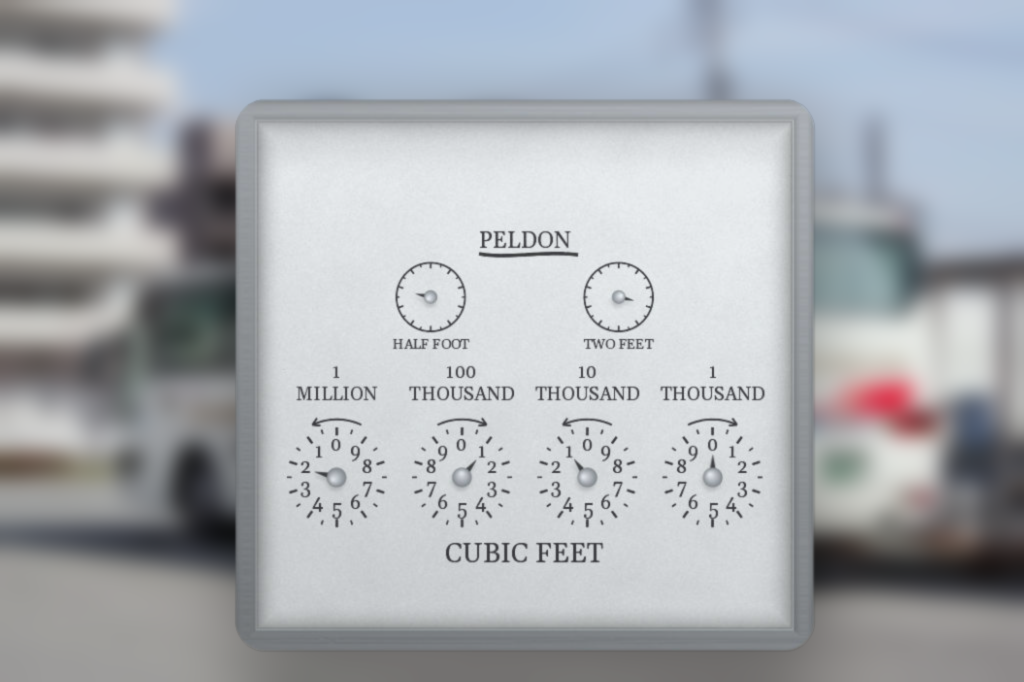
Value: 211000 ft³
